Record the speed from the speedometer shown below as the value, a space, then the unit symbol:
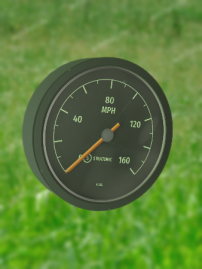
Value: 0 mph
